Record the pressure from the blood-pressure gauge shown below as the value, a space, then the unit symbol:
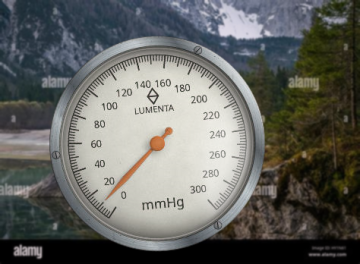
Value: 10 mmHg
